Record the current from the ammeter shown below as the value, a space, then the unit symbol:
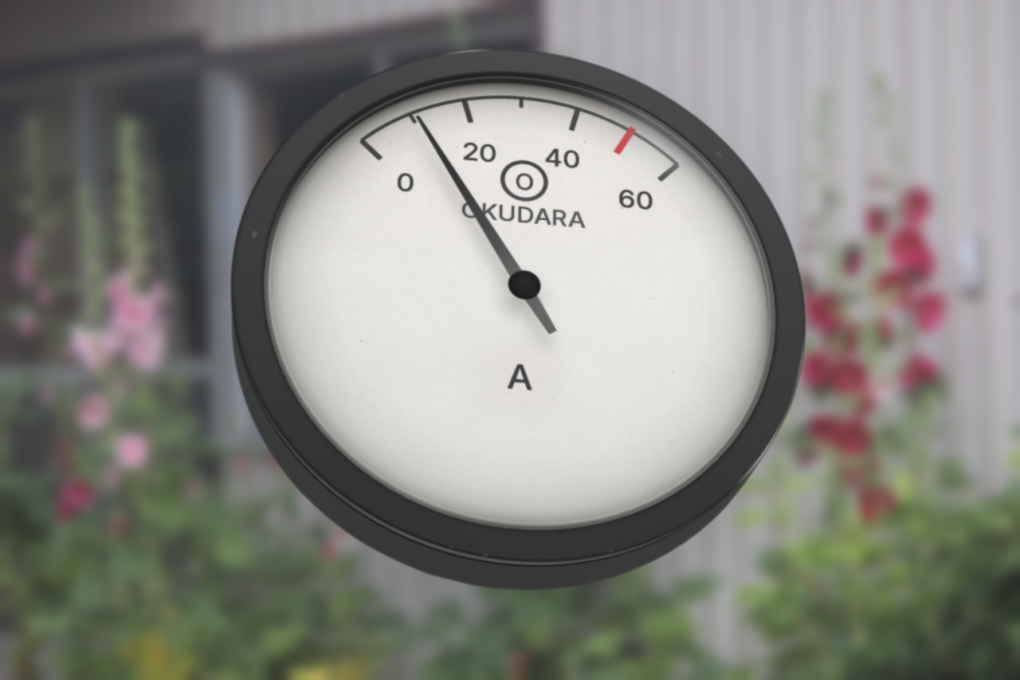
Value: 10 A
